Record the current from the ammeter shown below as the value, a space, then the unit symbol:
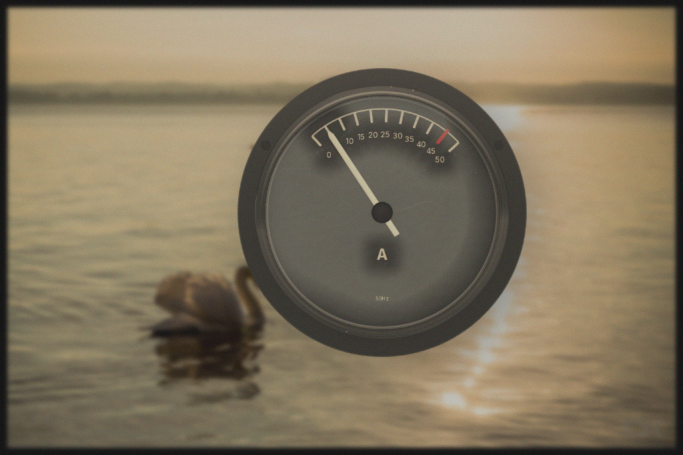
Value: 5 A
